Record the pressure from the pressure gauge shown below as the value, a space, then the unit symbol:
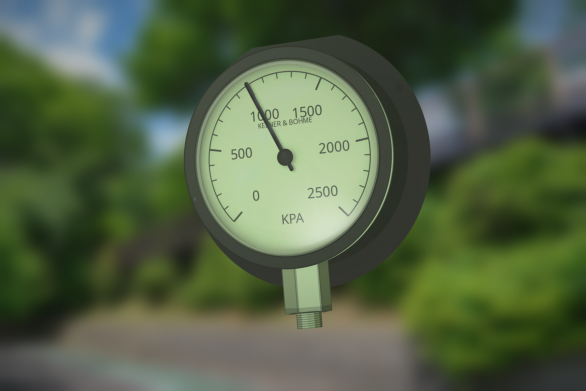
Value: 1000 kPa
